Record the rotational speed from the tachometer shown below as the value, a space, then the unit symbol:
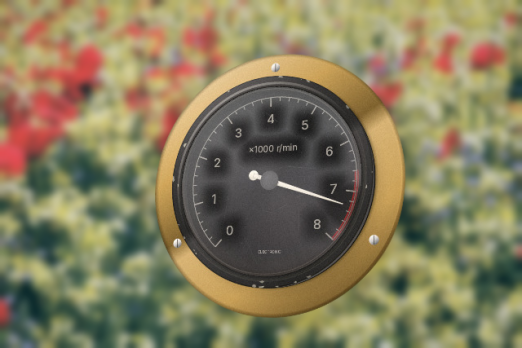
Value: 7300 rpm
